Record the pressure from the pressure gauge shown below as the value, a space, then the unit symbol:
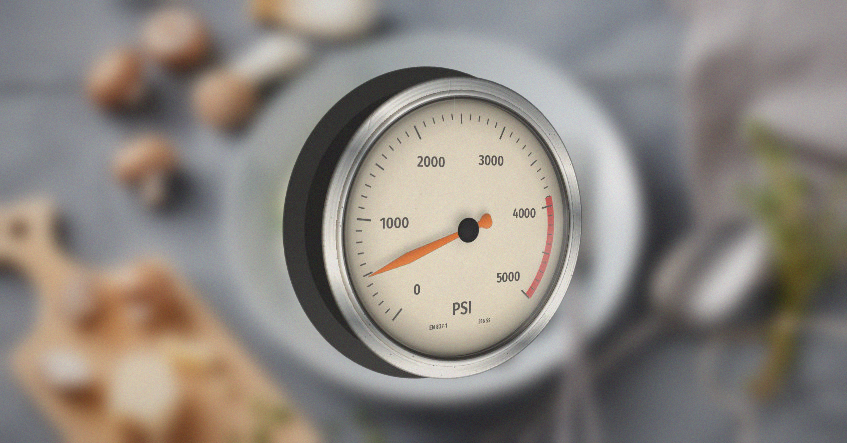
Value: 500 psi
